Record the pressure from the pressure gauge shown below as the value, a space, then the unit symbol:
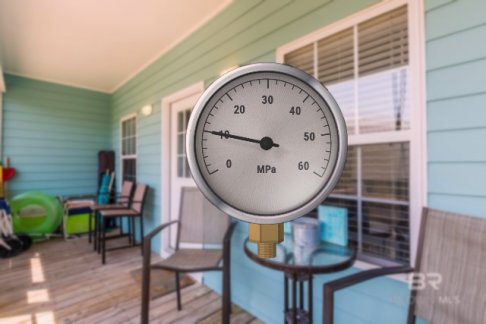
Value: 10 MPa
